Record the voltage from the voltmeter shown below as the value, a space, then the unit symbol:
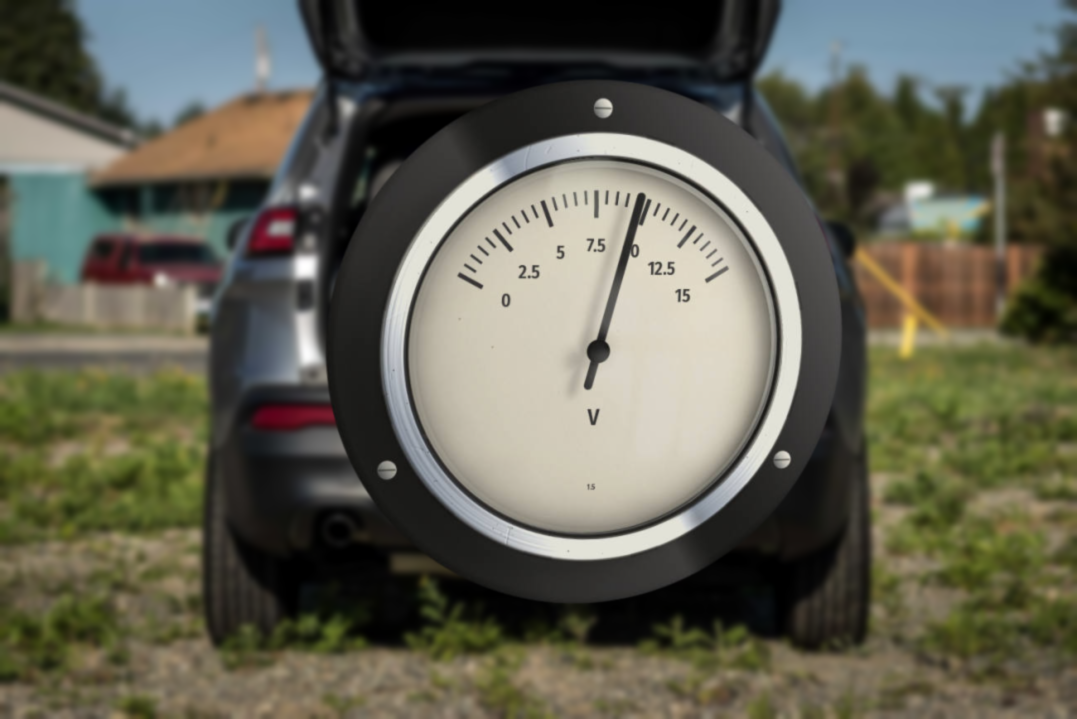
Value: 9.5 V
